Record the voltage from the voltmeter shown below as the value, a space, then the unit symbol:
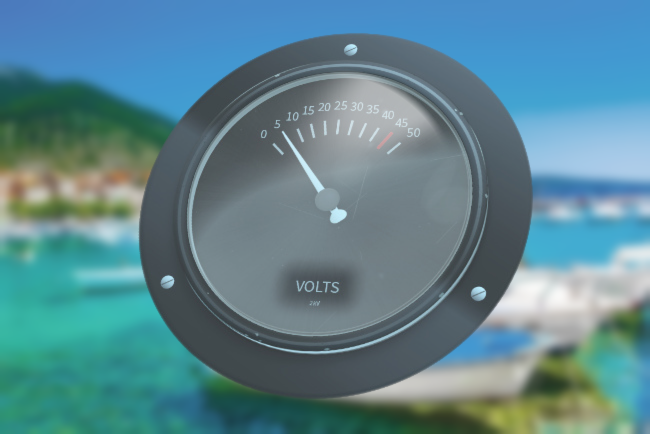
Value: 5 V
